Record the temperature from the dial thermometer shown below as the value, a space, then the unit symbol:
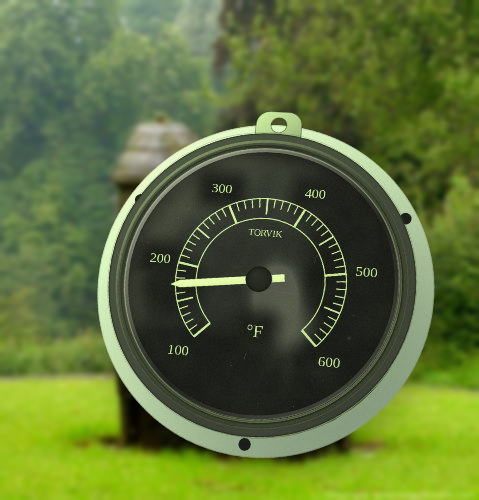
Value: 170 °F
